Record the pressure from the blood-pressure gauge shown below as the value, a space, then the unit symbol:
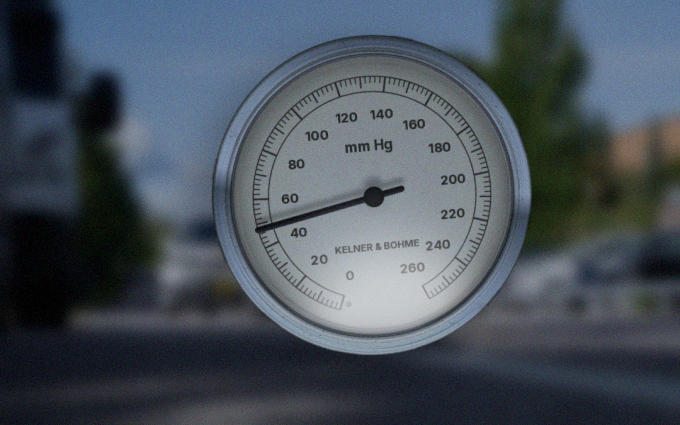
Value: 48 mmHg
